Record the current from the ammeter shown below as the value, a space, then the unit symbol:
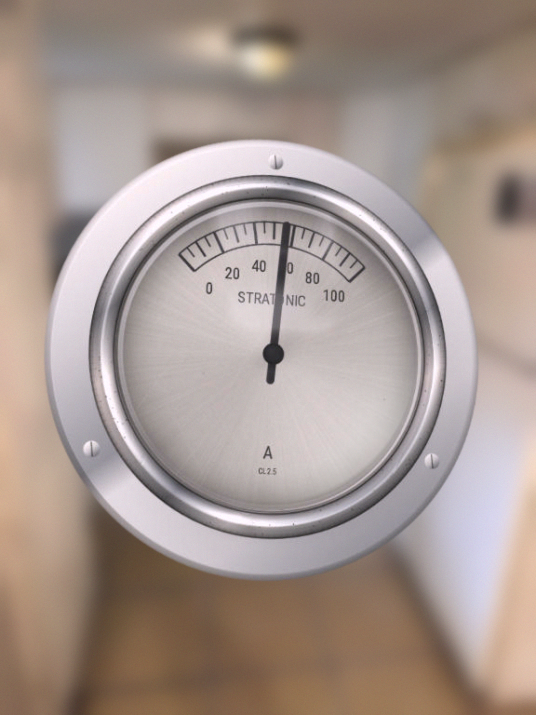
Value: 55 A
